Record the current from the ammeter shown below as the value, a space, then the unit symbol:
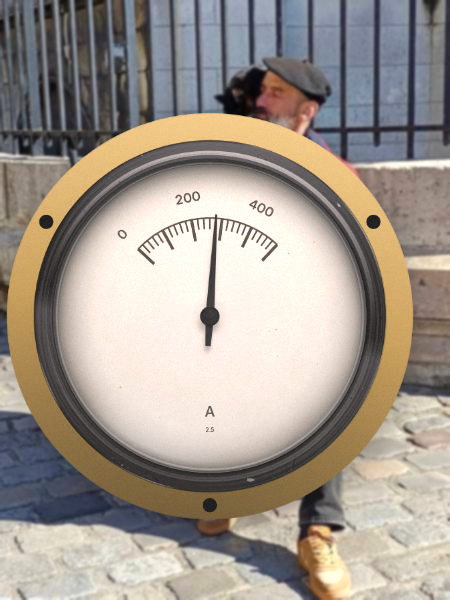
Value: 280 A
